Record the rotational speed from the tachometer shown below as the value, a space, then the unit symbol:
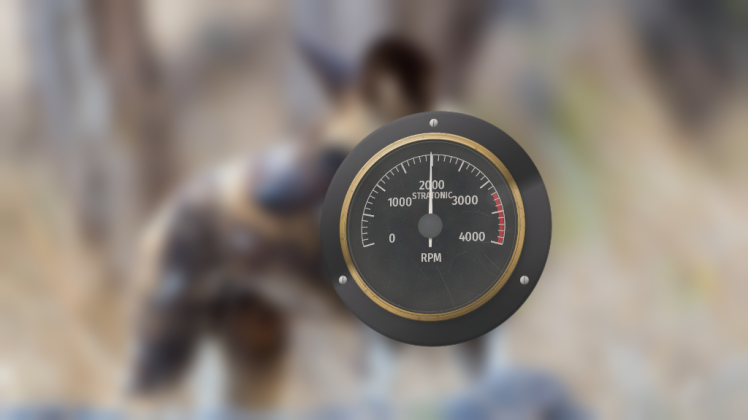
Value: 2000 rpm
